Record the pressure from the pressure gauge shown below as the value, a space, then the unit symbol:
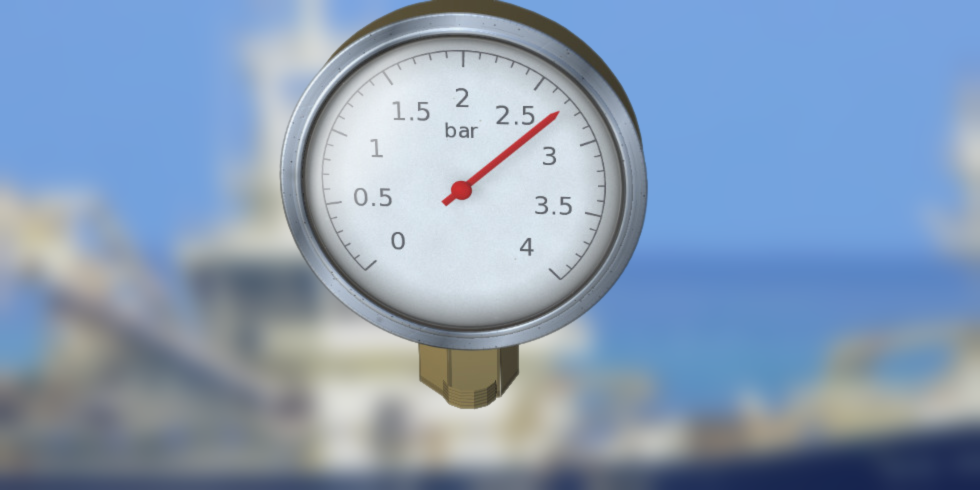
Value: 2.7 bar
